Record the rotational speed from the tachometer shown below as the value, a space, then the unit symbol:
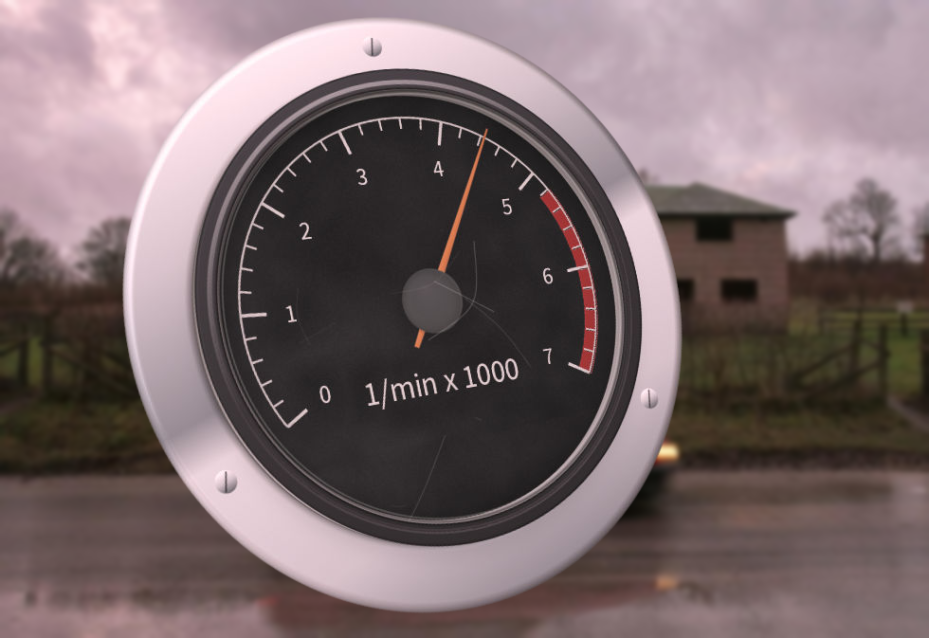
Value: 4400 rpm
